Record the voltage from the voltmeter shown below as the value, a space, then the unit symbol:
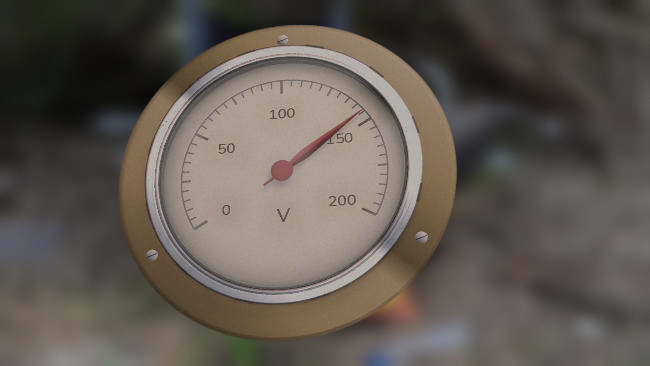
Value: 145 V
